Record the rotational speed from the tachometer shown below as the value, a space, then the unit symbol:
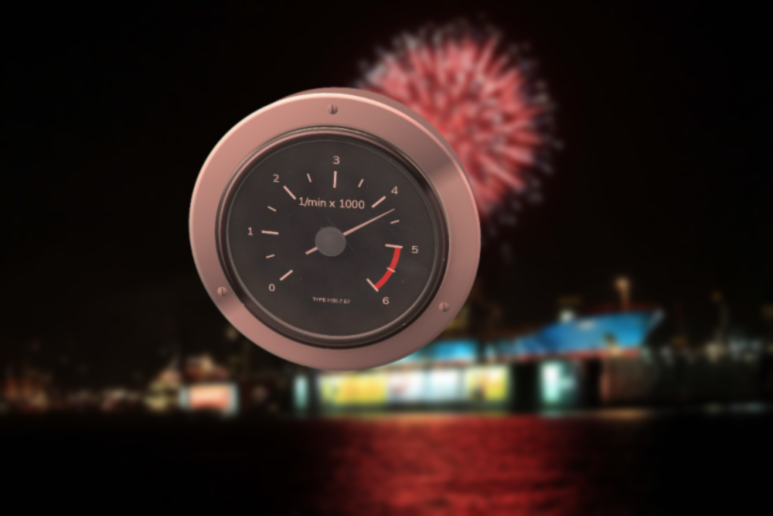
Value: 4250 rpm
